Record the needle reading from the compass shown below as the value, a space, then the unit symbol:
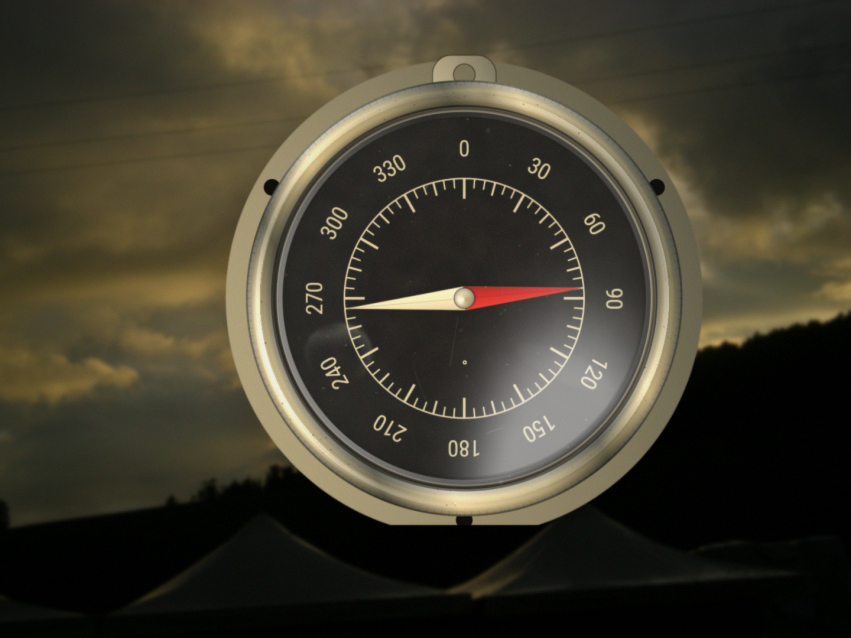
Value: 85 °
